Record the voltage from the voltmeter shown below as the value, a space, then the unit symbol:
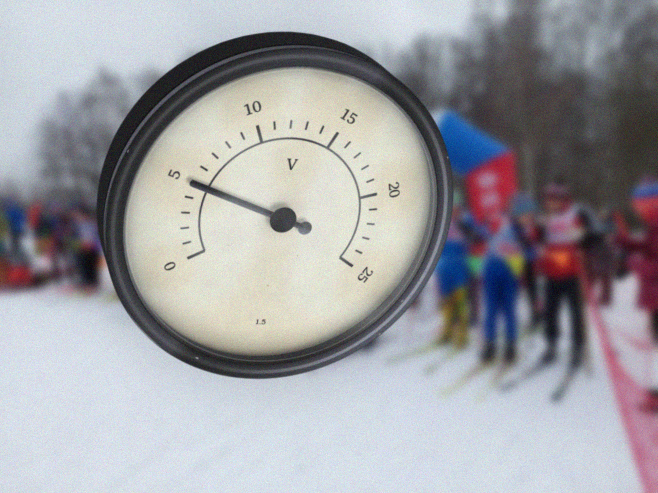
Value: 5 V
